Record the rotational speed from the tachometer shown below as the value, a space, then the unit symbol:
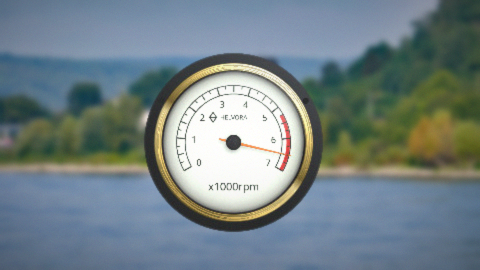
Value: 6500 rpm
